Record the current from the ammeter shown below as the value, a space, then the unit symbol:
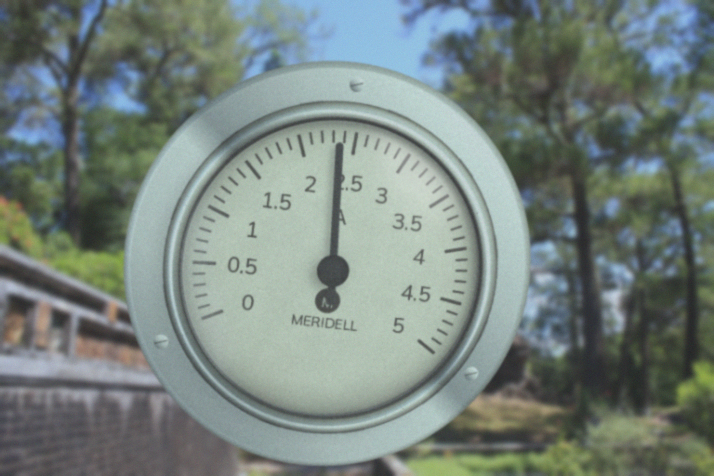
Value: 2.35 A
